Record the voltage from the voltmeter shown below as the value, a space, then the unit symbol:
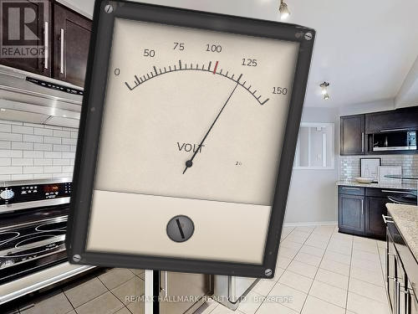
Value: 125 V
